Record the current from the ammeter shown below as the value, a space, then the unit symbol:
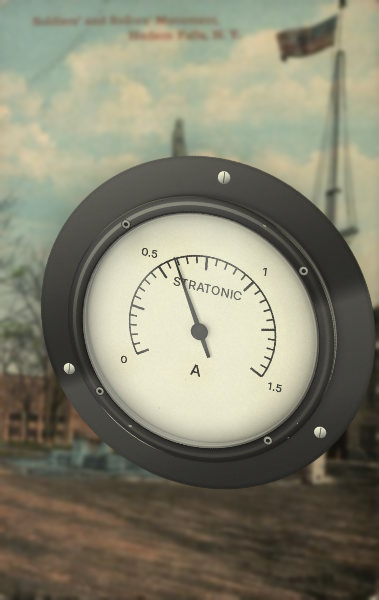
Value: 0.6 A
